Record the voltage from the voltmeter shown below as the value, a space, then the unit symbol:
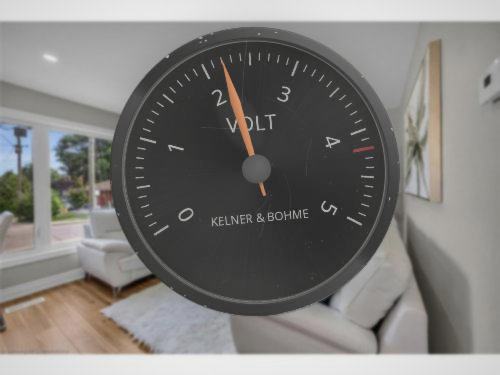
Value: 2.2 V
